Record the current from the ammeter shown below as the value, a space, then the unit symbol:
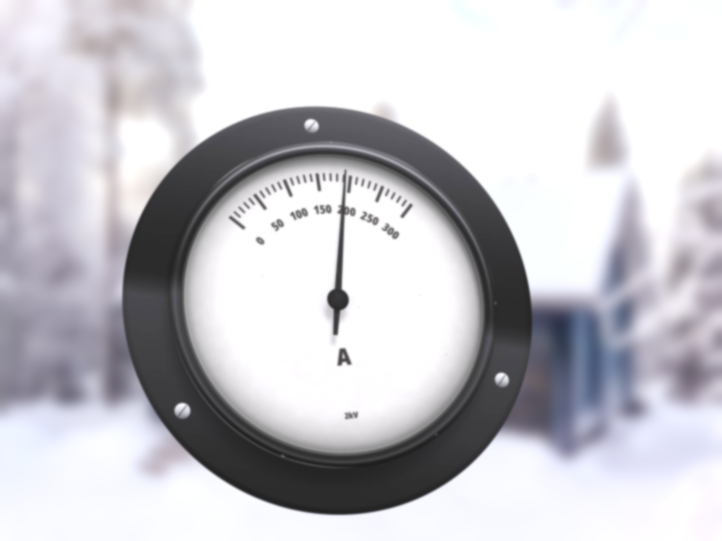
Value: 190 A
